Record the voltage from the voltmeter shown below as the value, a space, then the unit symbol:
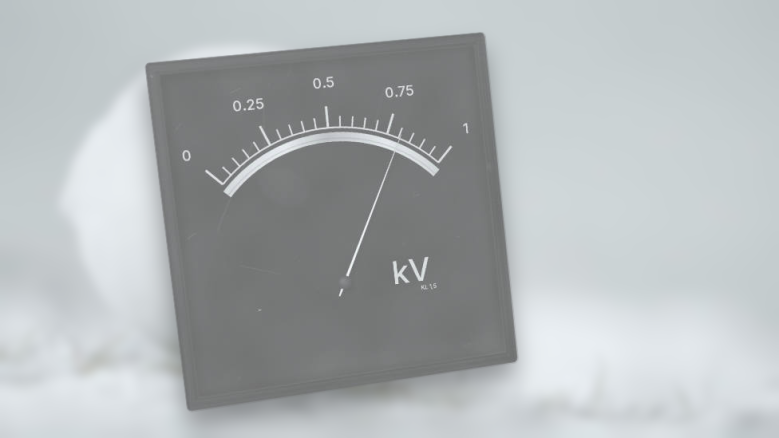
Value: 0.8 kV
